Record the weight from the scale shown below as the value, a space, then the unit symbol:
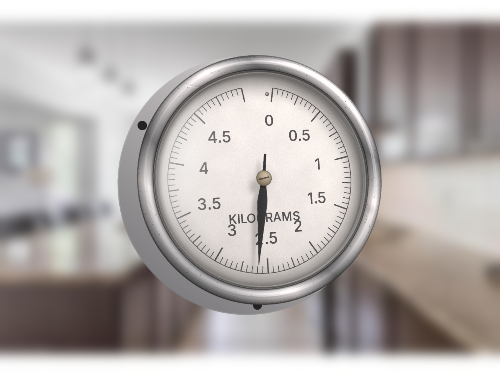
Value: 2.6 kg
